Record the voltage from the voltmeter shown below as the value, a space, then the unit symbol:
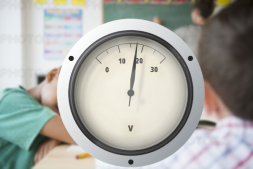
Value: 17.5 V
